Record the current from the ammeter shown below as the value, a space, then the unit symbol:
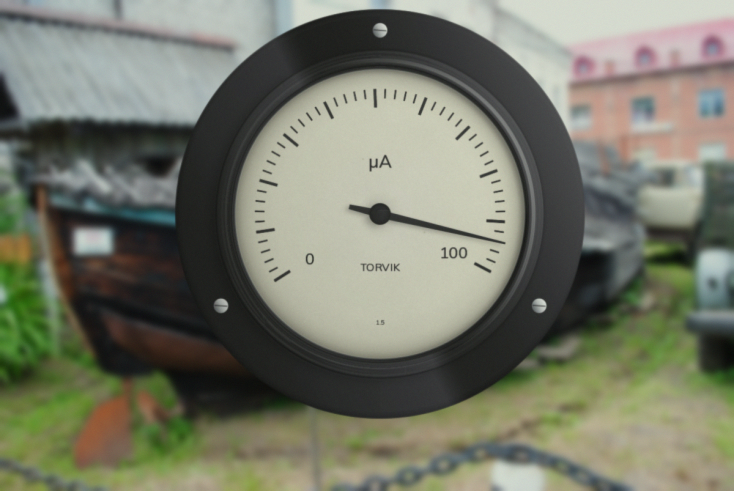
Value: 94 µA
